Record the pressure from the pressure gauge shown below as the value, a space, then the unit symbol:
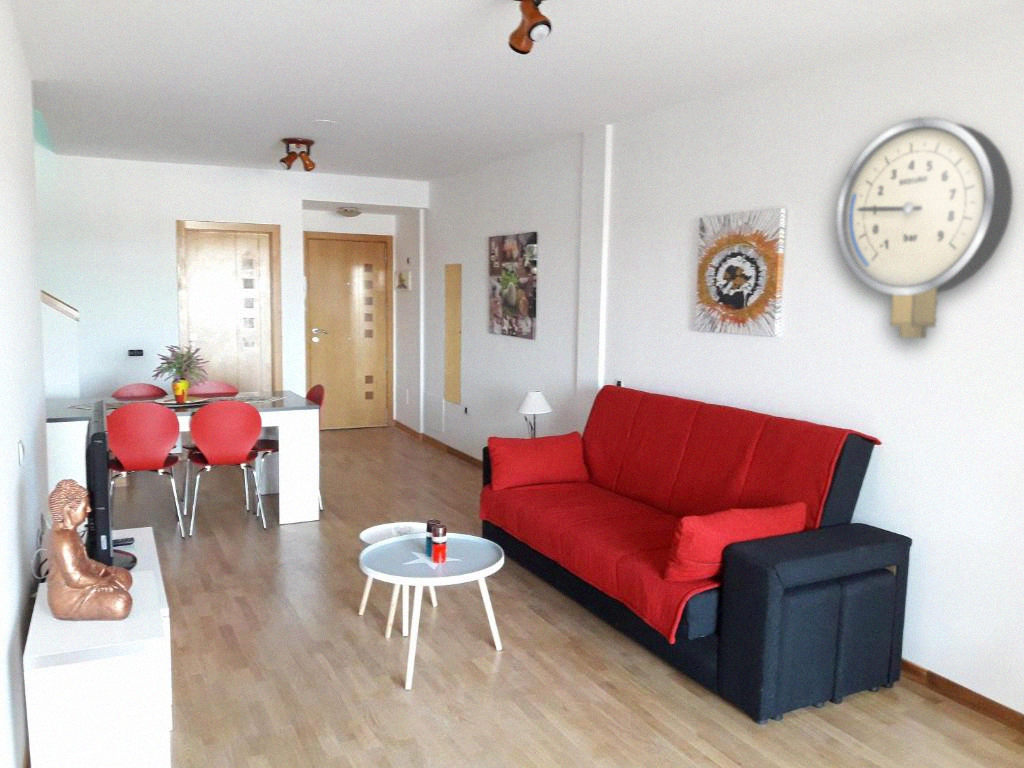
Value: 1 bar
